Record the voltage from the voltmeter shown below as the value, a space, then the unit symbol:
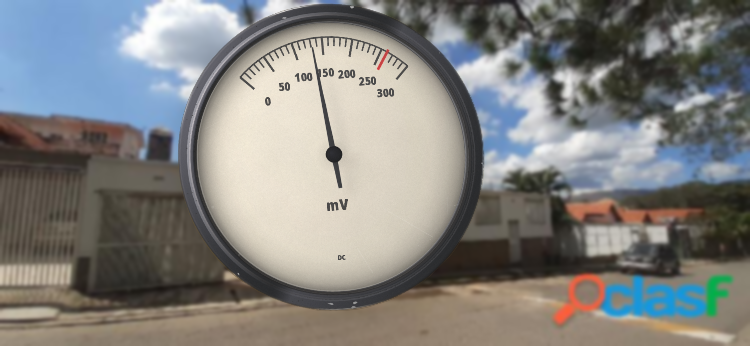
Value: 130 mV
